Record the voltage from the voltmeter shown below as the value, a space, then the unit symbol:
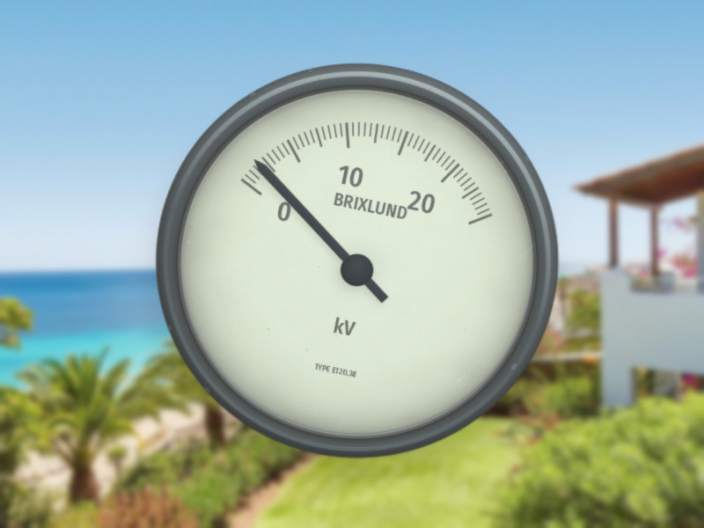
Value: 2 kV
